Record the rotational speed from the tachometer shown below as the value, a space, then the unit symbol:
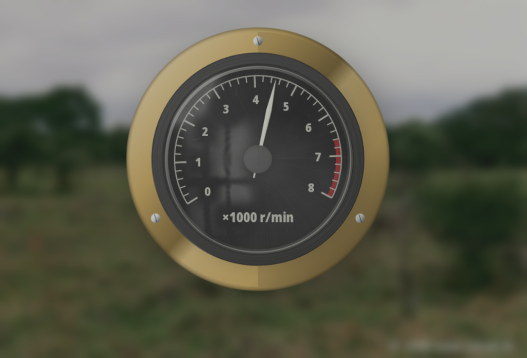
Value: 4500 rpm
